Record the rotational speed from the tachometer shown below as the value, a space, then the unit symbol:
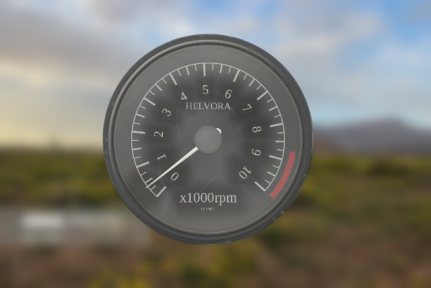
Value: 375 rpm
